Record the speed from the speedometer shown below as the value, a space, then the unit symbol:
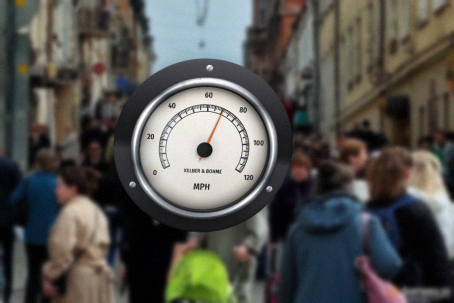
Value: 70 mph
